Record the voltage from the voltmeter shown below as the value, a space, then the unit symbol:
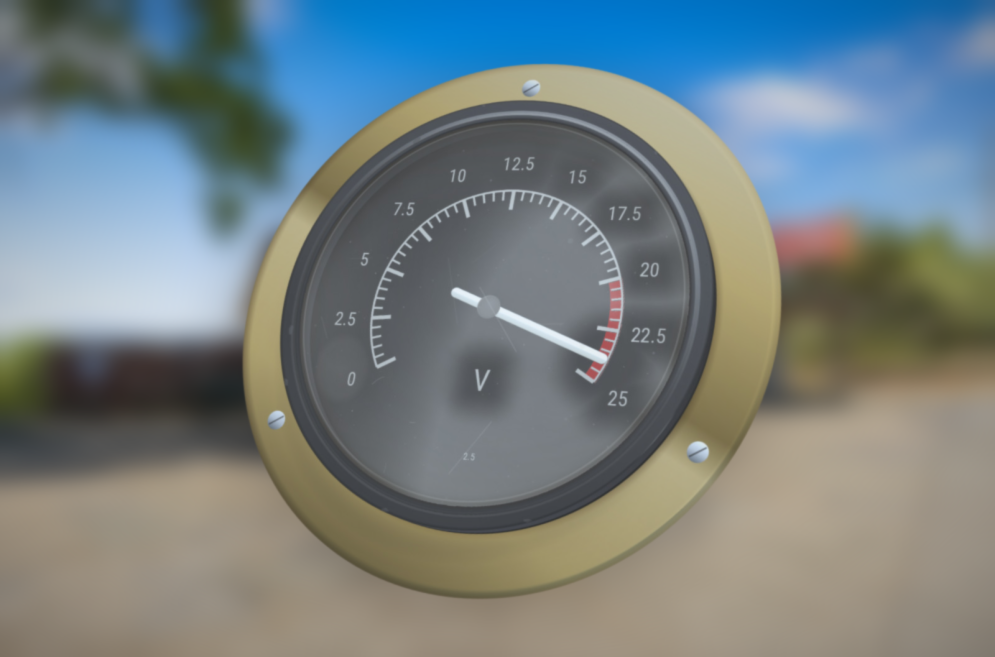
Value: 24 V
